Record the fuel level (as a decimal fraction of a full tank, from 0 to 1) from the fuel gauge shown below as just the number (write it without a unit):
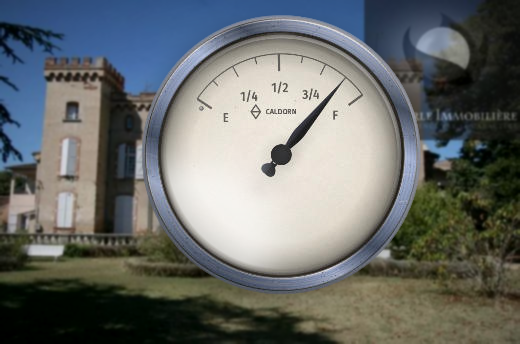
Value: 0.875
